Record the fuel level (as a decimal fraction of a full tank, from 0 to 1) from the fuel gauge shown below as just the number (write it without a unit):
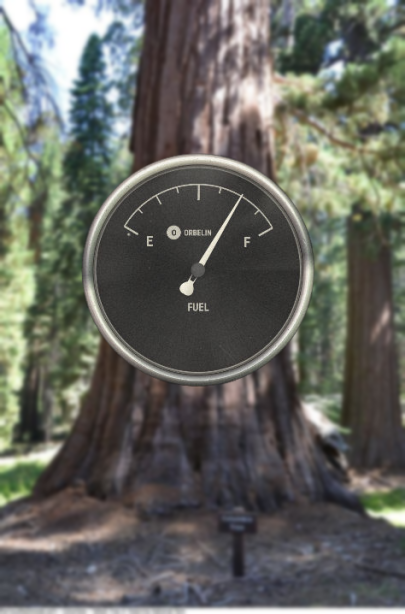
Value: 0.75
